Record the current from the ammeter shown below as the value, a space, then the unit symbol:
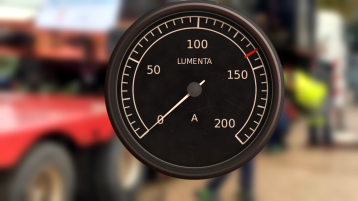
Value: 0 A
